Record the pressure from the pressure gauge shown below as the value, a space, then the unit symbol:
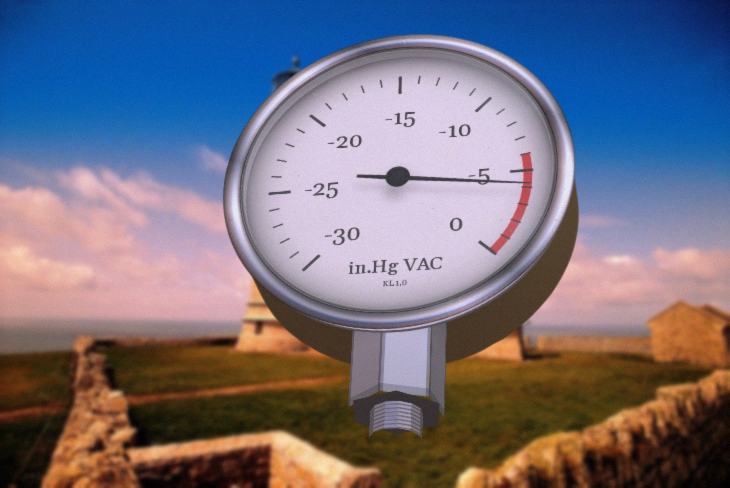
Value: -4 inHg
